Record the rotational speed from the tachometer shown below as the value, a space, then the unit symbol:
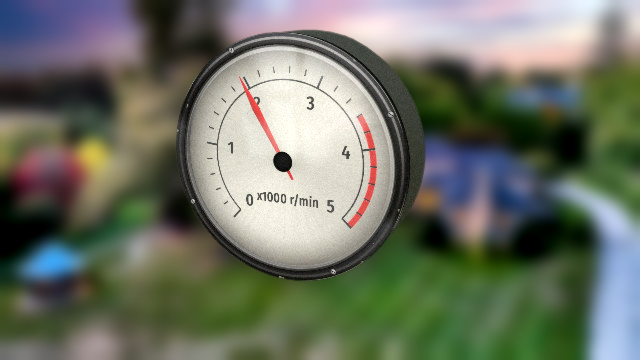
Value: 2000 rpm
